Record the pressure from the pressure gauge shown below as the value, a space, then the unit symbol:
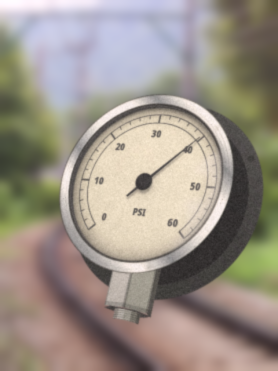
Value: 40 psi
